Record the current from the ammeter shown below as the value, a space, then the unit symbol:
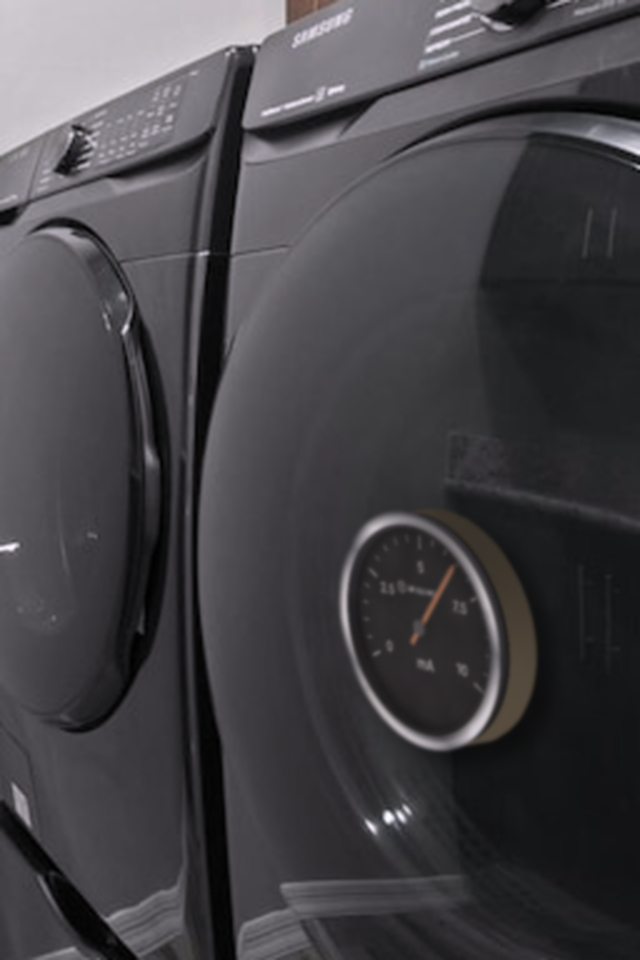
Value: 6.5 mA
